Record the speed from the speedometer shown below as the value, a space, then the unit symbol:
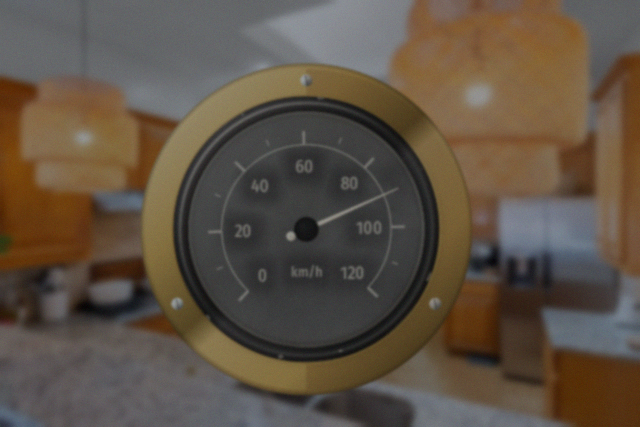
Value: 90 km/h
